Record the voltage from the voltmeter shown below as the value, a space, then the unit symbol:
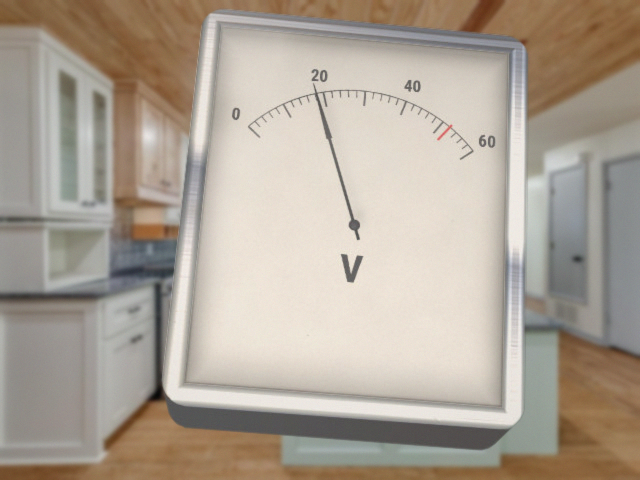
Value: 18 V
